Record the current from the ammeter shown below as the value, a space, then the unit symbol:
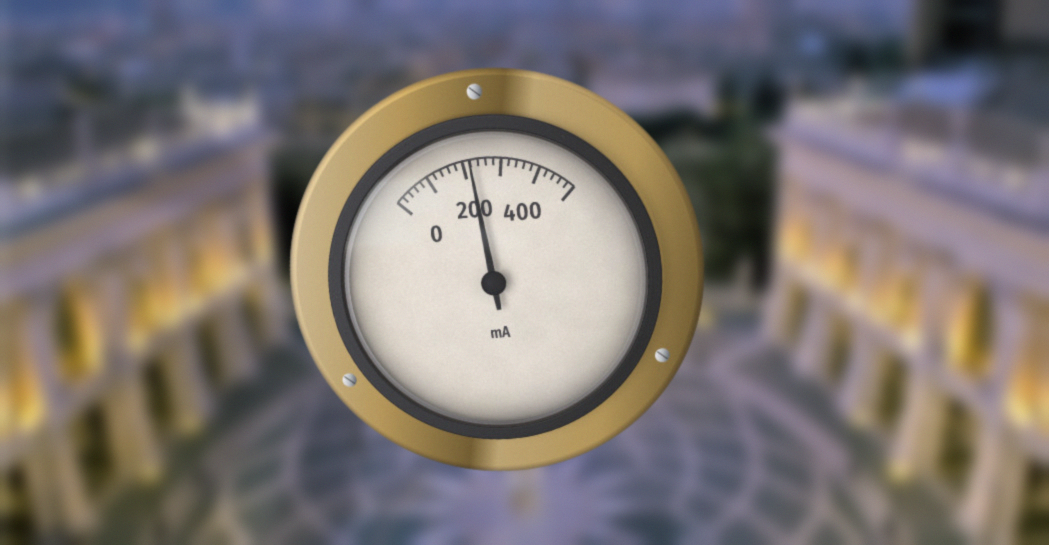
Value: 220 mA
